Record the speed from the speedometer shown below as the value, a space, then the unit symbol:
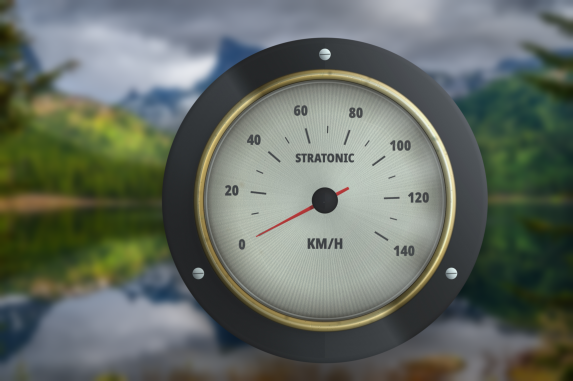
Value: 0 km/h
